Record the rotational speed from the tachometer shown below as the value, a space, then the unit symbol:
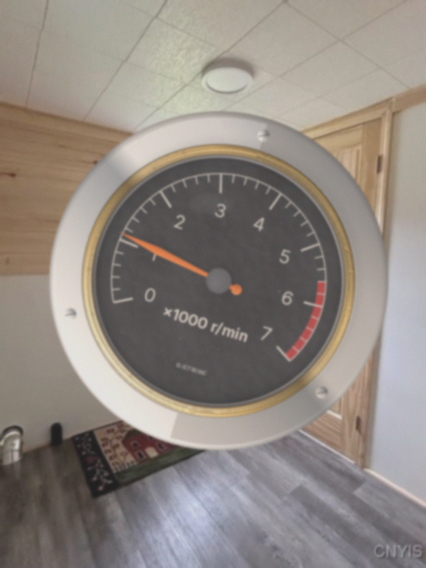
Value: 1100 rpm
